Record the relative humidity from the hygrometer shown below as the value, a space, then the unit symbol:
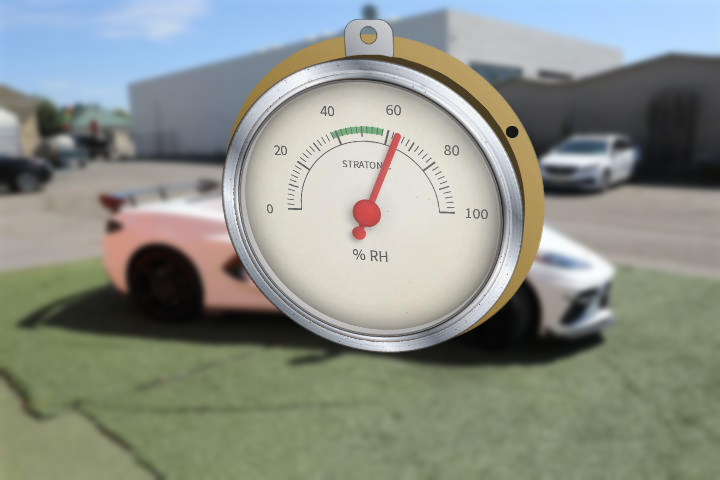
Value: 64 %
